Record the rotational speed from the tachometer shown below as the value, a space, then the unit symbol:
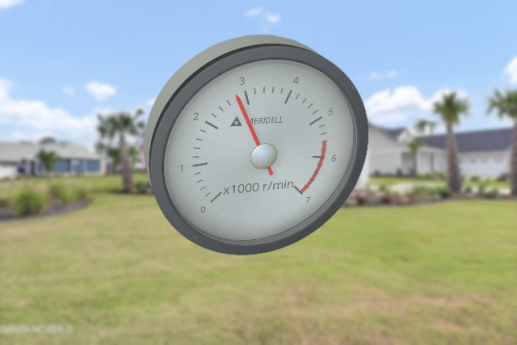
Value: 2800 rpm
